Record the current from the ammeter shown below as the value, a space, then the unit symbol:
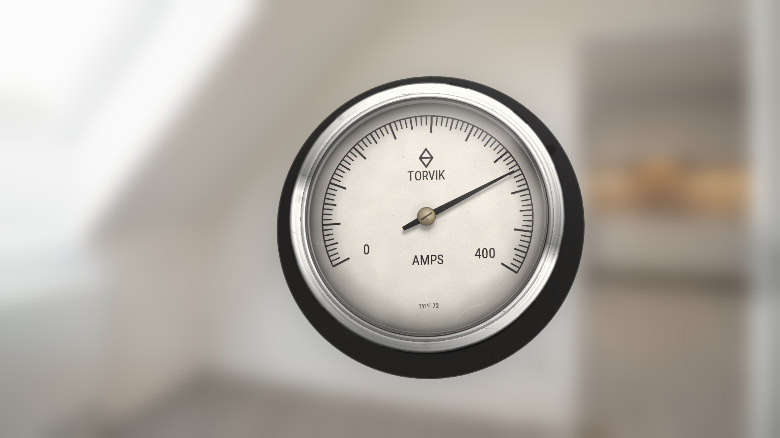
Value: 300 A
